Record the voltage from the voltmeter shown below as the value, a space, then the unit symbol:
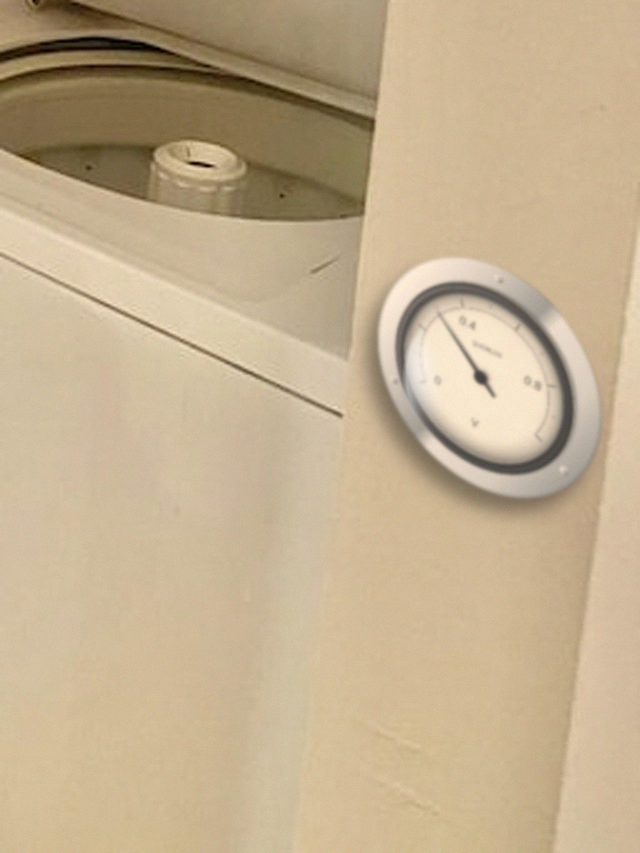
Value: 0.3 V
